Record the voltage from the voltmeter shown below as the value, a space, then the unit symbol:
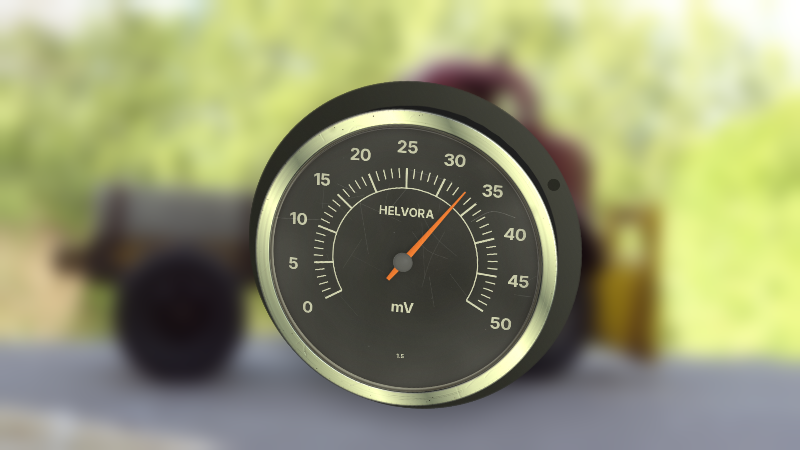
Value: 33 mV
